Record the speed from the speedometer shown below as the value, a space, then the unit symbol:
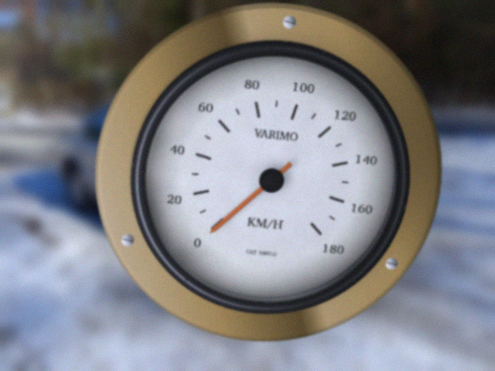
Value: 0 km/h
